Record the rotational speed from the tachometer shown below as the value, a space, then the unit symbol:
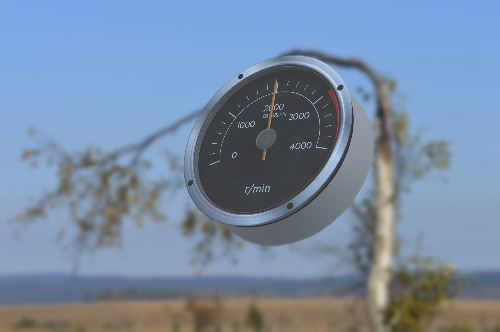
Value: 2000 rpm
